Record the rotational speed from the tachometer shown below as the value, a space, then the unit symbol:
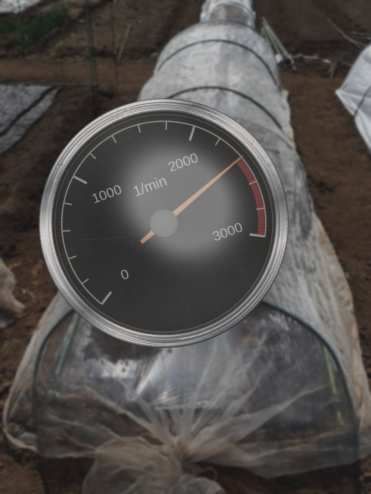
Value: 2400 rpm
